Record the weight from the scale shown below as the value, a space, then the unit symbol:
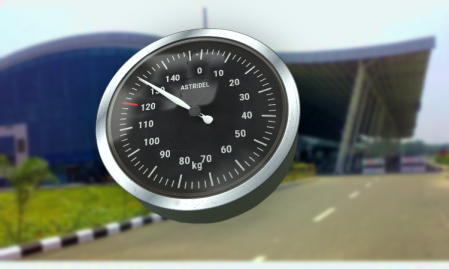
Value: 130 kg
